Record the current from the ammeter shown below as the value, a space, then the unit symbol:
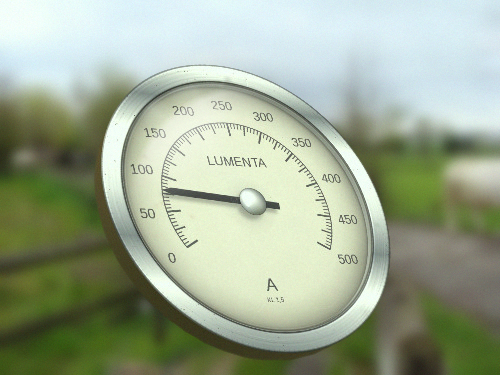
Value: 75 A
